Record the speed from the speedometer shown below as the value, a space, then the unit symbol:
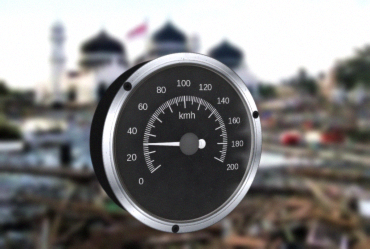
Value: 30 km/h
